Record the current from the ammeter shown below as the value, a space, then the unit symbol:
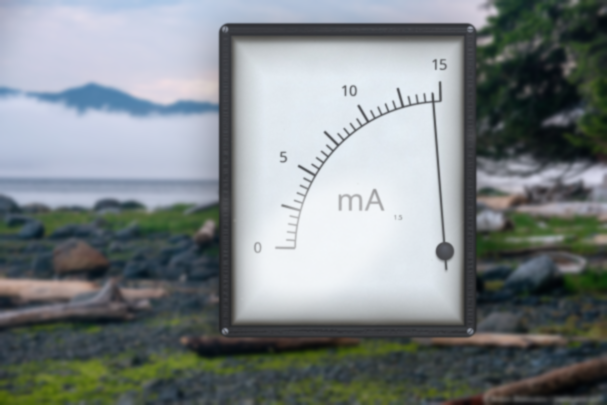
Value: 14.5 mA
